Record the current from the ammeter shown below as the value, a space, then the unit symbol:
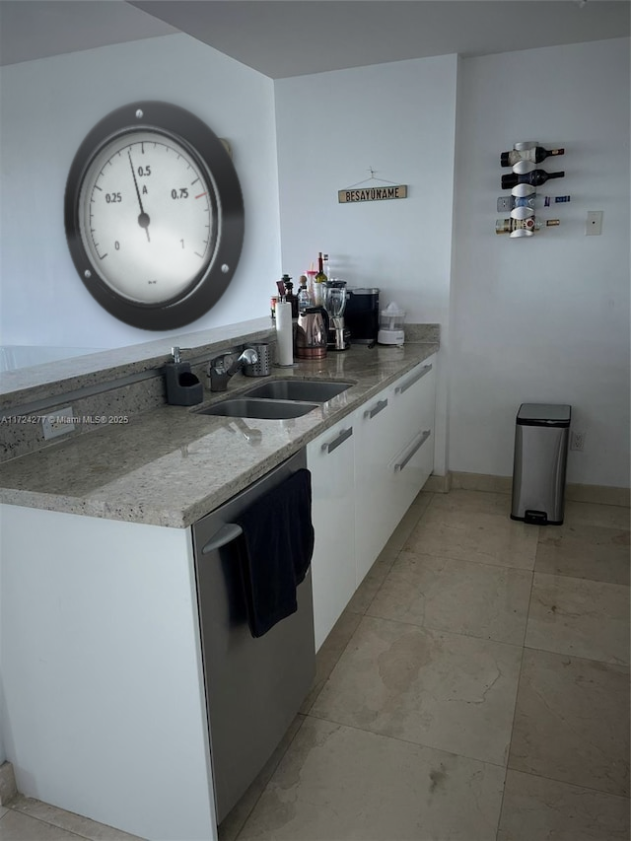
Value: 0.45 A
